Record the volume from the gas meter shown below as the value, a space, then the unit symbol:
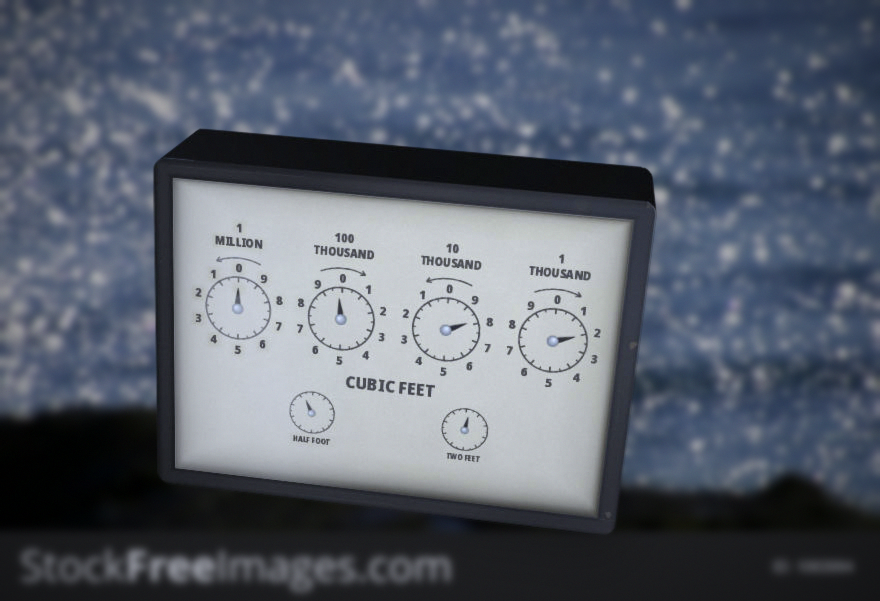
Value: 998200 ft³
